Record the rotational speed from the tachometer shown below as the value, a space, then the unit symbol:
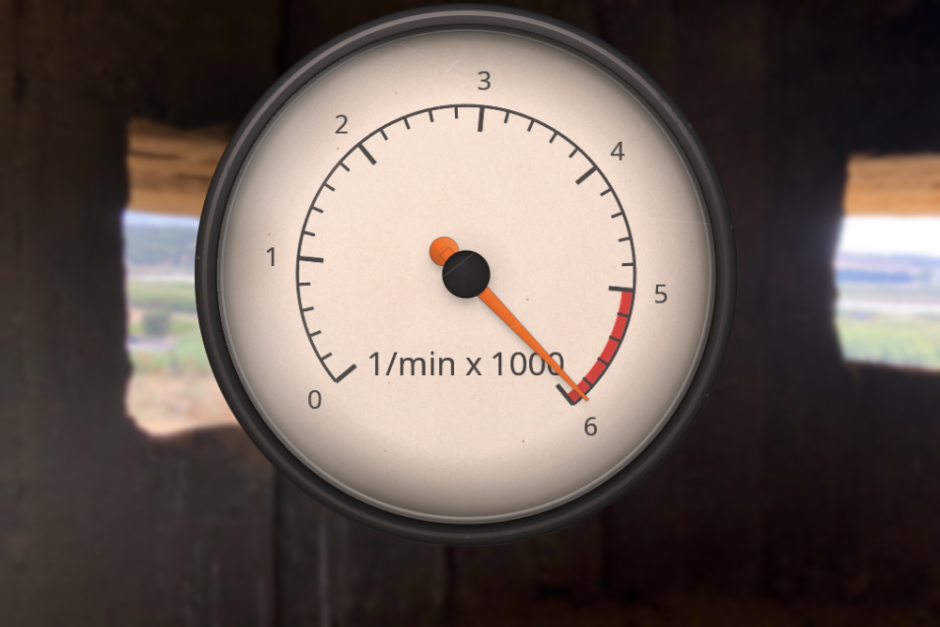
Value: 5900 rpm
